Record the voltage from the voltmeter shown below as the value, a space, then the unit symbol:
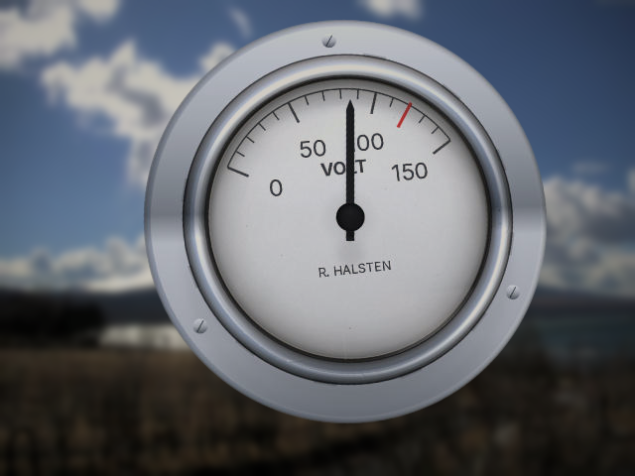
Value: 85 V
